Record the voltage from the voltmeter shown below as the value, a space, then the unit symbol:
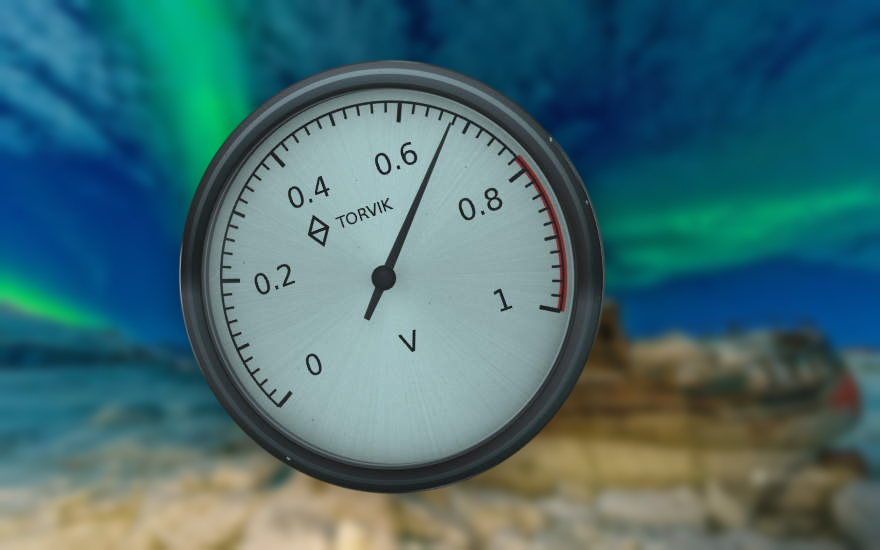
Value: 0.68 V
